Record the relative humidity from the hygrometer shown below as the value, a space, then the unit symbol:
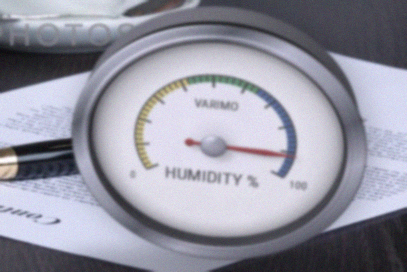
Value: 90 %
